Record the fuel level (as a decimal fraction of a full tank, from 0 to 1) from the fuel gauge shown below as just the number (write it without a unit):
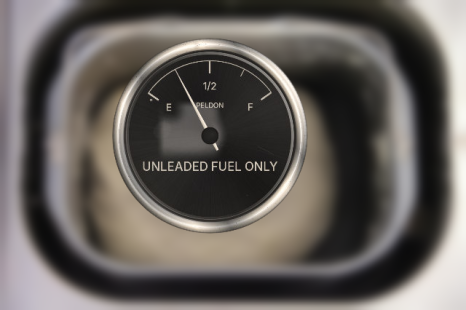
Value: 0.25
